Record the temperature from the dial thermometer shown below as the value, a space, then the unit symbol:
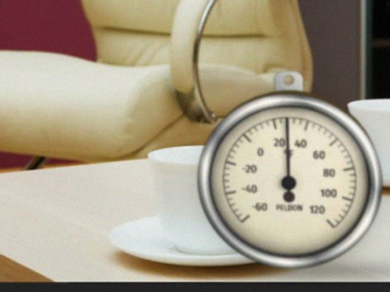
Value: 28 °F
